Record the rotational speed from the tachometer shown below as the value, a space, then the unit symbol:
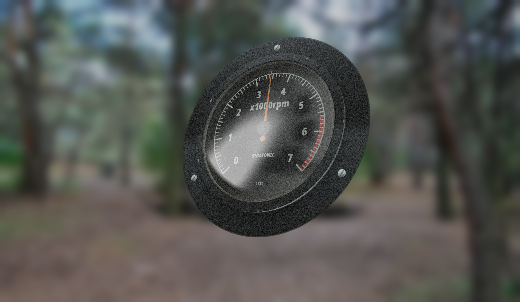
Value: 3500 rpm
